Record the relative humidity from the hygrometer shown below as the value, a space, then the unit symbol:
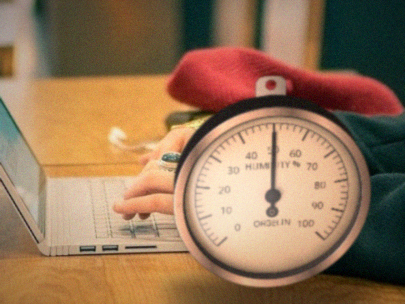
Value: 50 %
